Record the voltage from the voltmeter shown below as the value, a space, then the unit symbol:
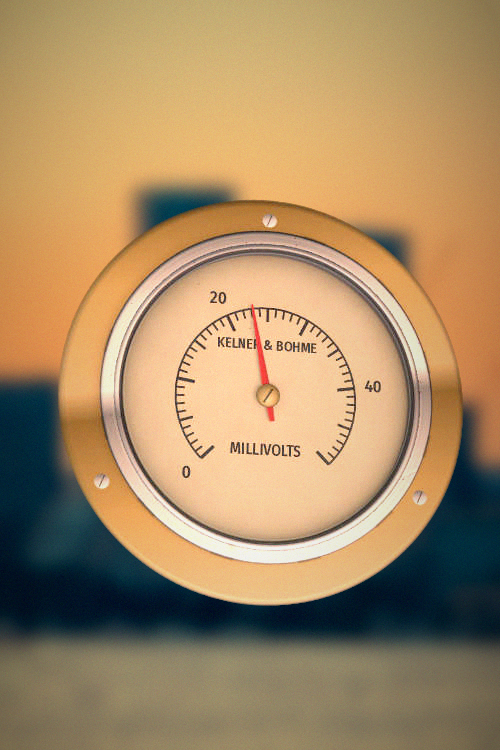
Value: 23 mV
